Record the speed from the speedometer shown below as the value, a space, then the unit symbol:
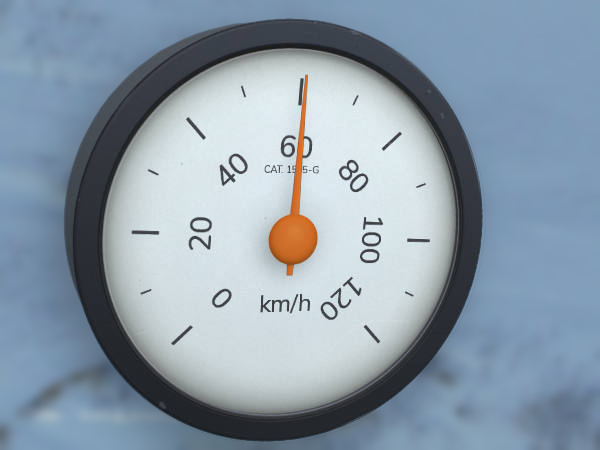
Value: 60 km/h
